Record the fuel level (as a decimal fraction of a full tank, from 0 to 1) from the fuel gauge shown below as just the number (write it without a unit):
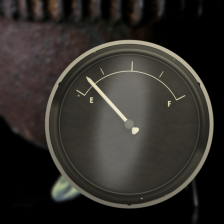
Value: 0.125
